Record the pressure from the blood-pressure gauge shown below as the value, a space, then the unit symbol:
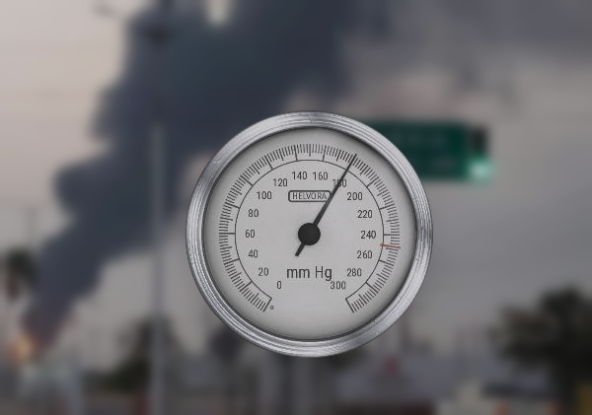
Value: 180 mmHg
